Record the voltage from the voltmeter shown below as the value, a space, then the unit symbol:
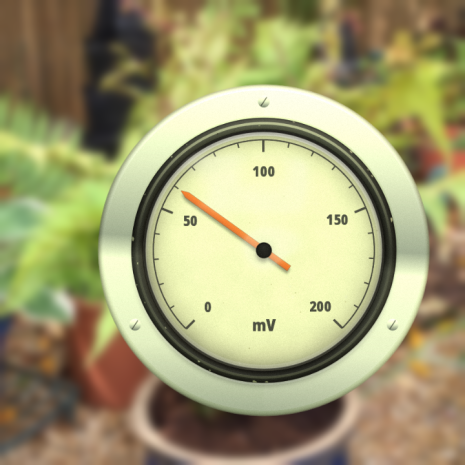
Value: 60 mV
